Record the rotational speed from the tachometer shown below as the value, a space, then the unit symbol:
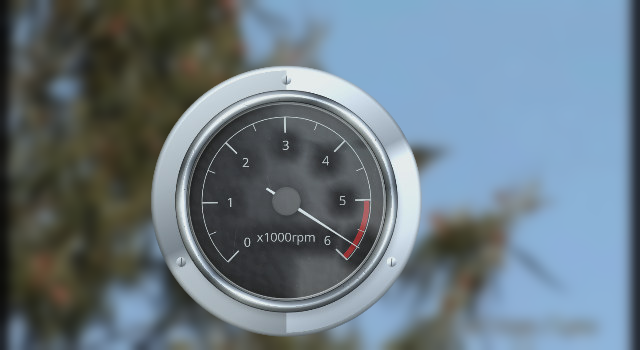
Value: 5750 rpm
